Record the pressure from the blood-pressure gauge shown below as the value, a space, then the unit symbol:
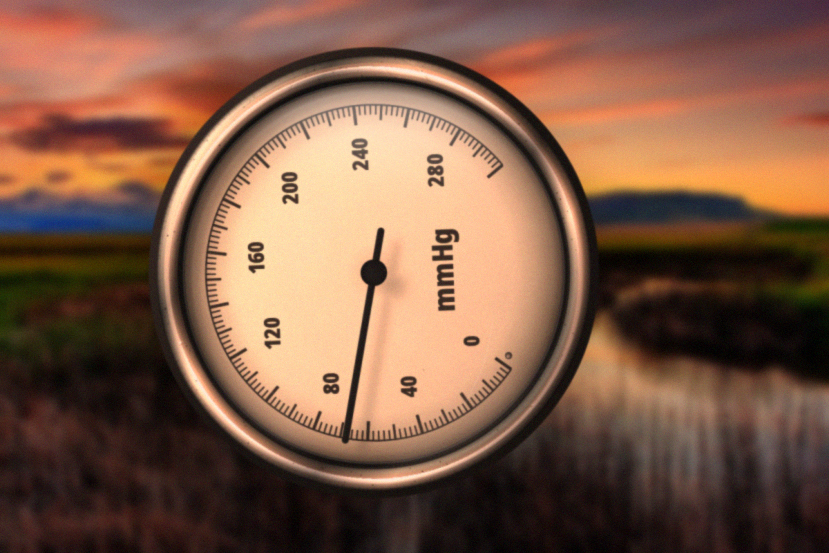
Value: 68 mmHg
